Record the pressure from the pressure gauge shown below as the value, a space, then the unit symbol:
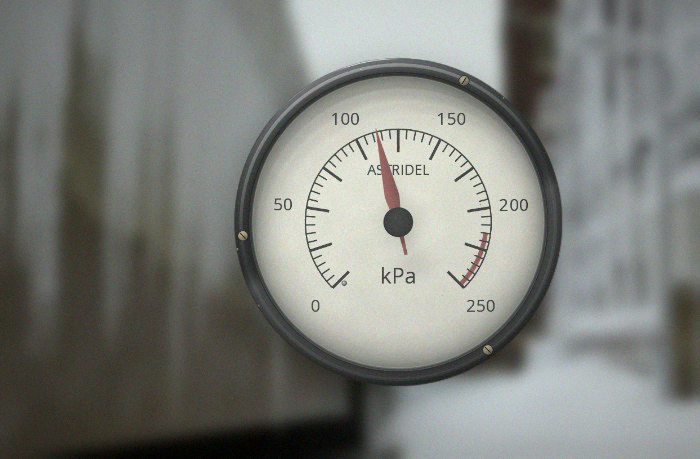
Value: 112.5 kPa
